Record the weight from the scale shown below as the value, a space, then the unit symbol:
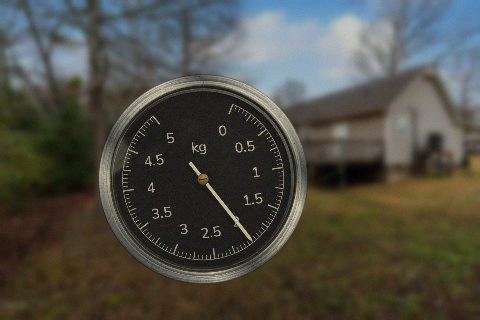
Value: 2 kg
